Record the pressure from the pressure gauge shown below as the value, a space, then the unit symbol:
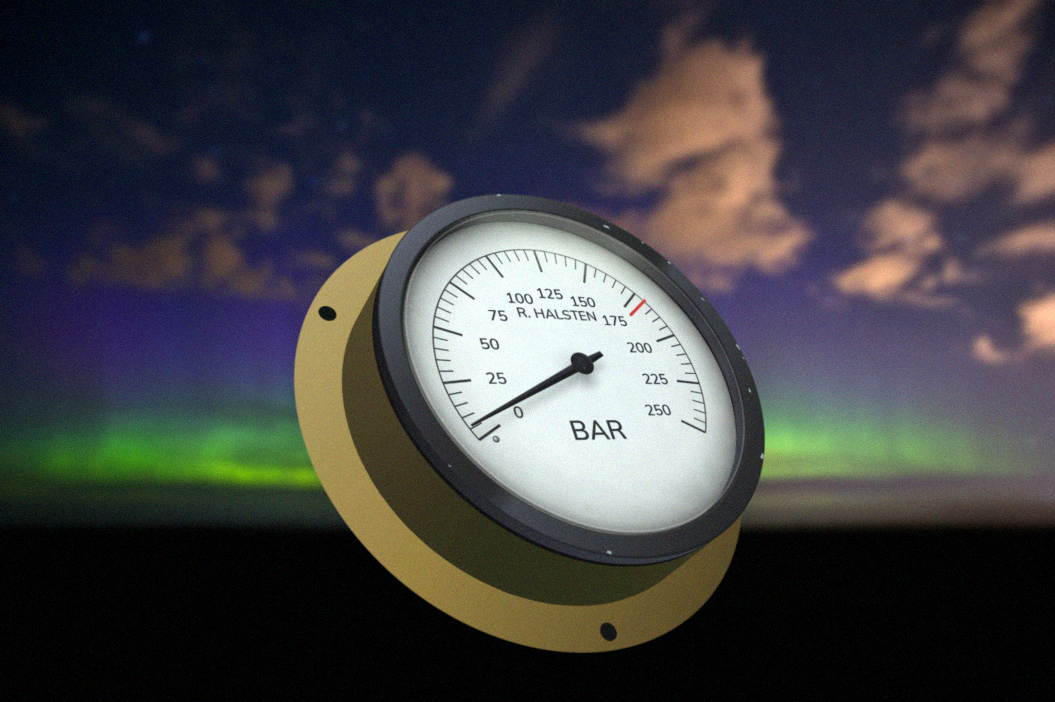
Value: 5 bar
